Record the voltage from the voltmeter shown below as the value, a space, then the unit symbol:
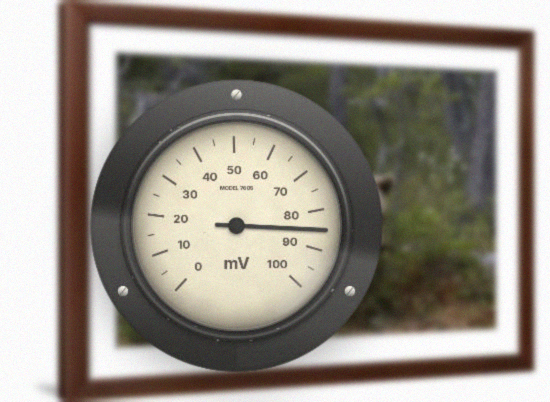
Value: 85 mV
